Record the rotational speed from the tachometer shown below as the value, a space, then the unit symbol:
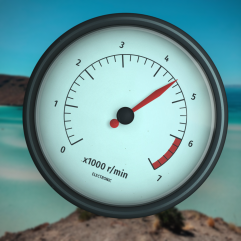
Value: 4500 rpm
